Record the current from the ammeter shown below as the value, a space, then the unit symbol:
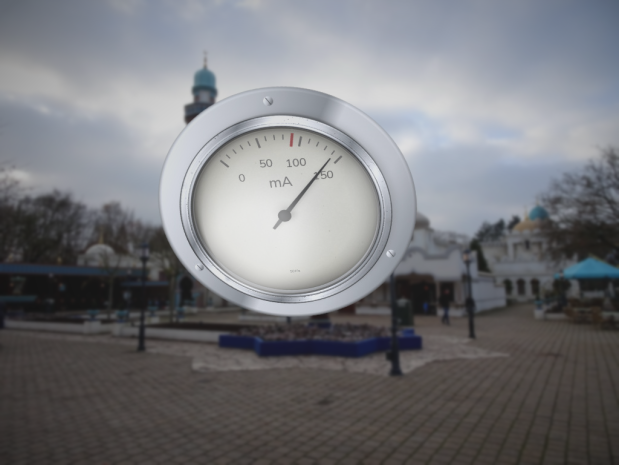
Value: 140 mA
